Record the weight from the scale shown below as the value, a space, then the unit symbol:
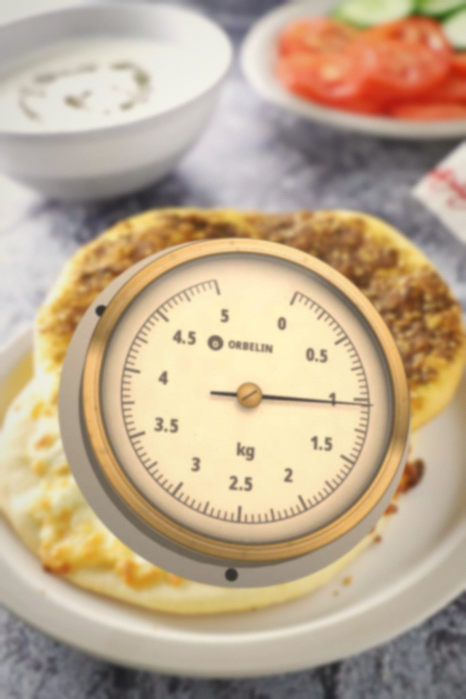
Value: 1.05 kg
